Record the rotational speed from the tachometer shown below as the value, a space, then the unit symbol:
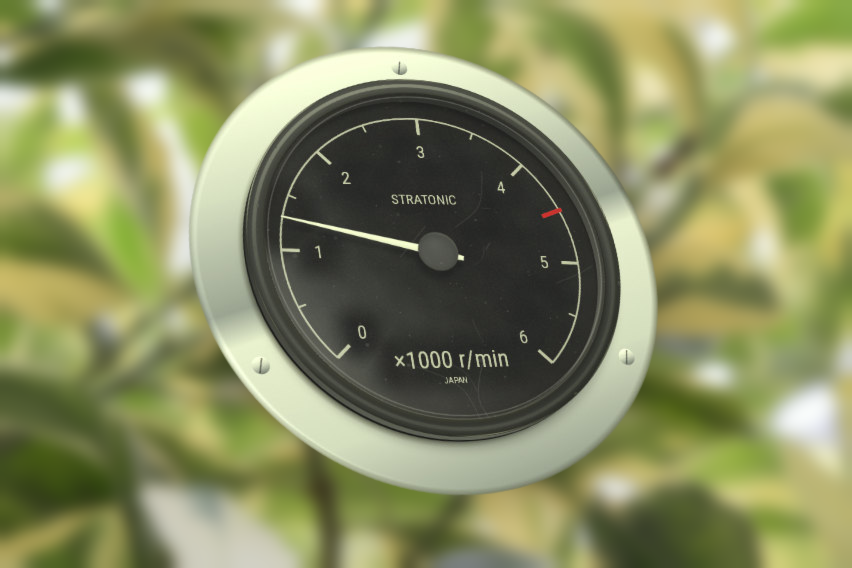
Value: 1250 rpm
